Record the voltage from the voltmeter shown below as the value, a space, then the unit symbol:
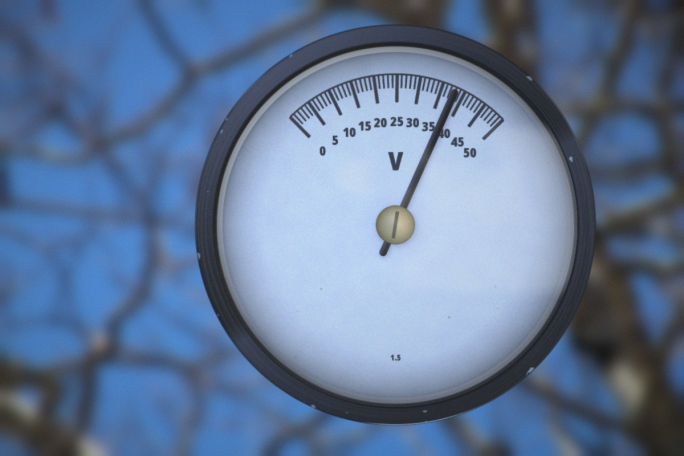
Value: 38 V
